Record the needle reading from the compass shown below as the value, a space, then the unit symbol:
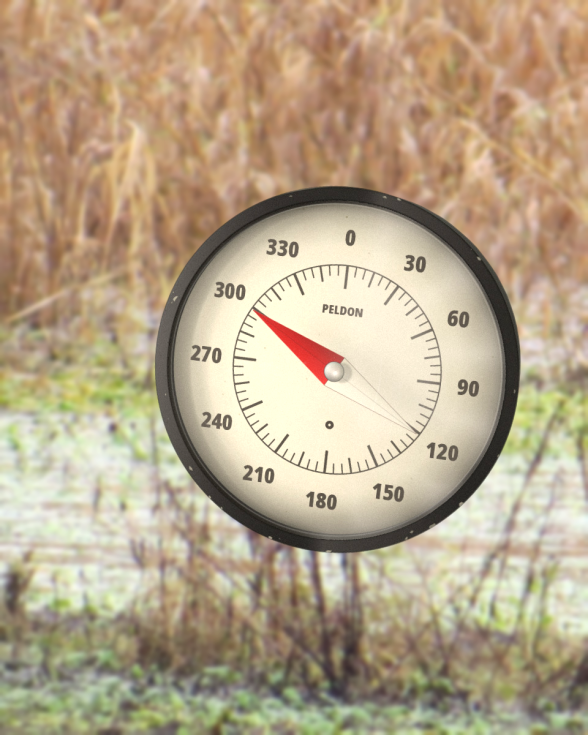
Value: 300 °
